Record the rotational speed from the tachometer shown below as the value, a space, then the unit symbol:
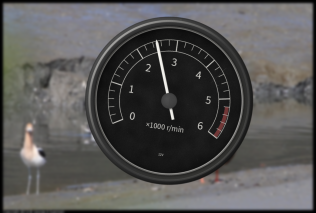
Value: 2500 rpm
